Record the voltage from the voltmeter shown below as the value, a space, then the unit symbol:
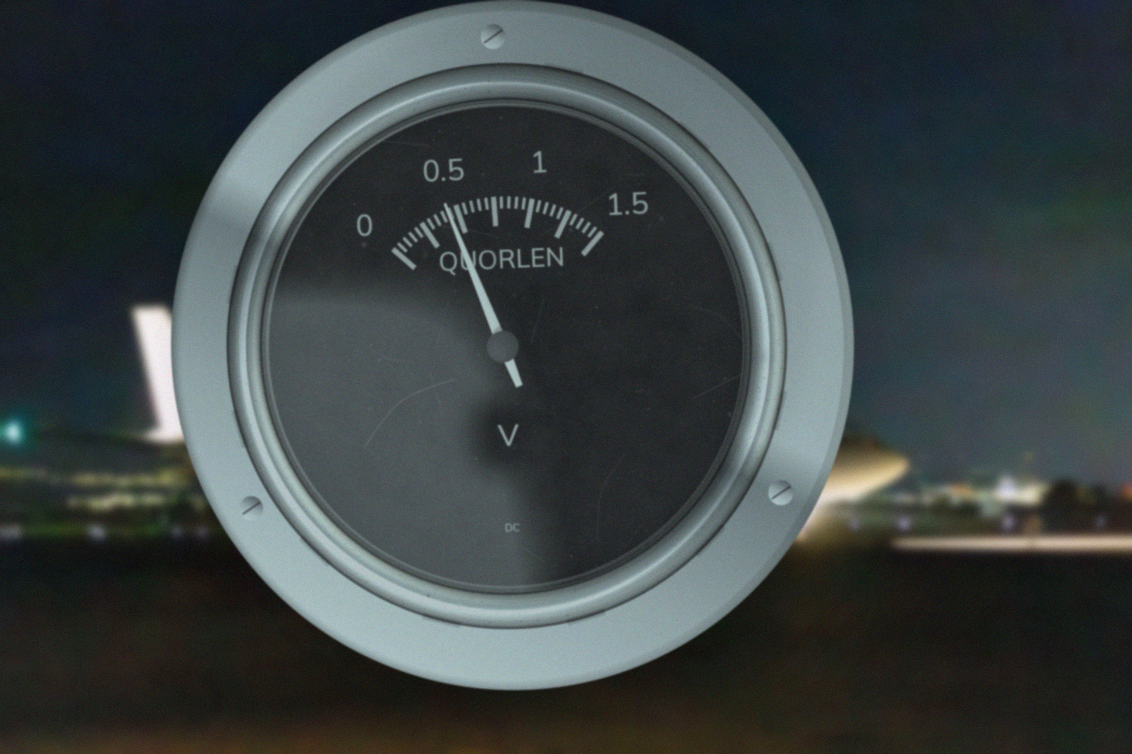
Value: 0.45 V
